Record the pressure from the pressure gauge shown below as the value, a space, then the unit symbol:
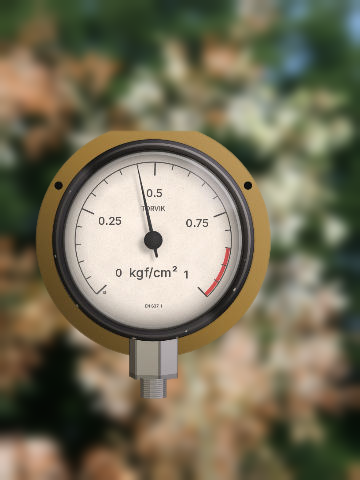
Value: 0.45 kg/cm²
